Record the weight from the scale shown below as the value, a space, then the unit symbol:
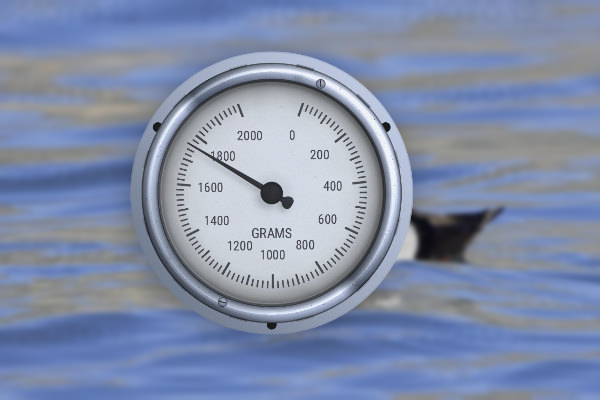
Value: 1760 g
